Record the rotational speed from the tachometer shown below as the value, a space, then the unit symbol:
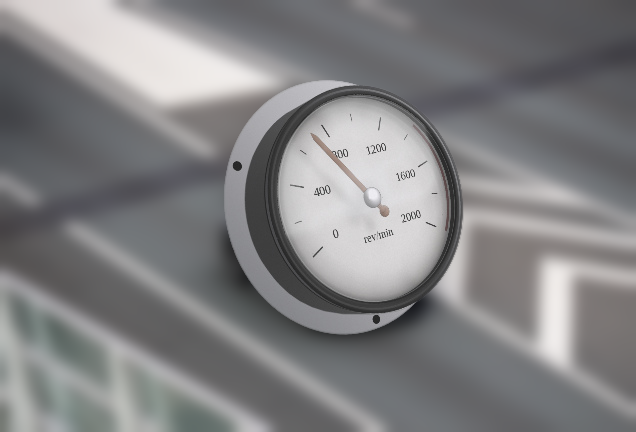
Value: 700 rpm
